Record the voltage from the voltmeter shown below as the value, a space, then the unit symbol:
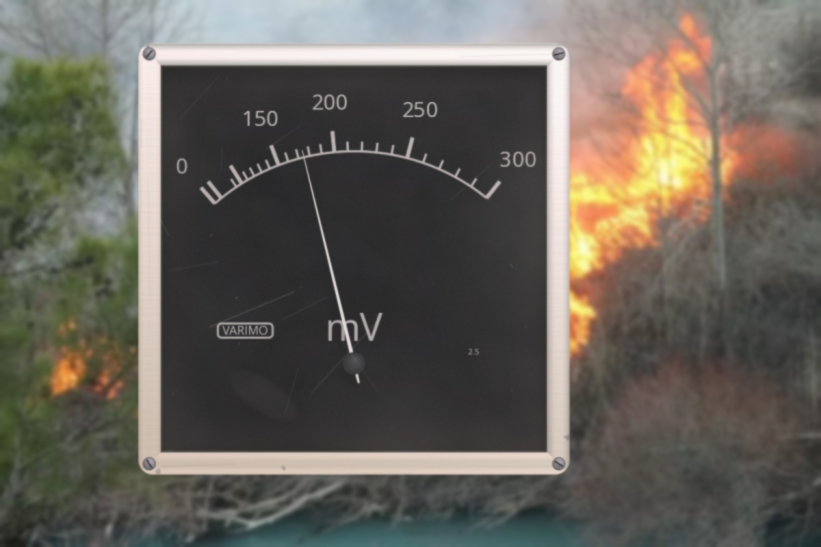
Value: 175 mV
